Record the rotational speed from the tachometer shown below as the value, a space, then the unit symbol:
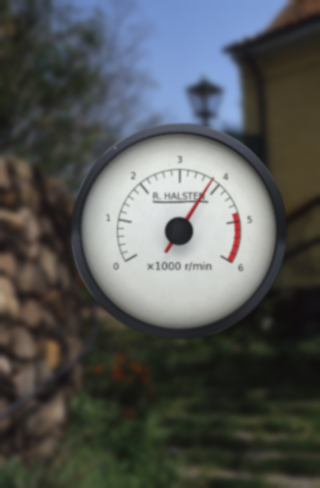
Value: 3800 rpm
